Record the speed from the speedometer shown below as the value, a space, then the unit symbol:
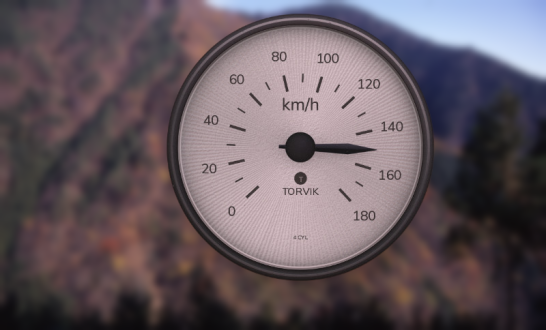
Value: 150 km/h
